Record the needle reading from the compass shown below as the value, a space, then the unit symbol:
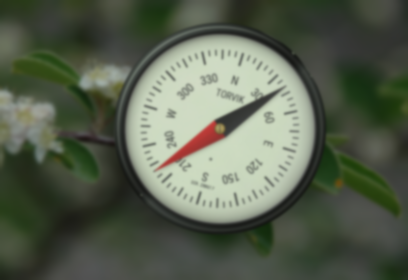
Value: 220 °
